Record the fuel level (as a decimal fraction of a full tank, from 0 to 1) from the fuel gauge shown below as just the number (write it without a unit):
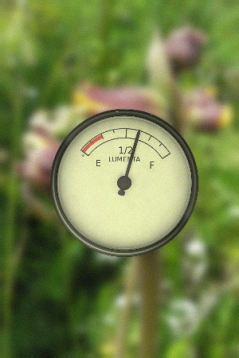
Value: 0.625
